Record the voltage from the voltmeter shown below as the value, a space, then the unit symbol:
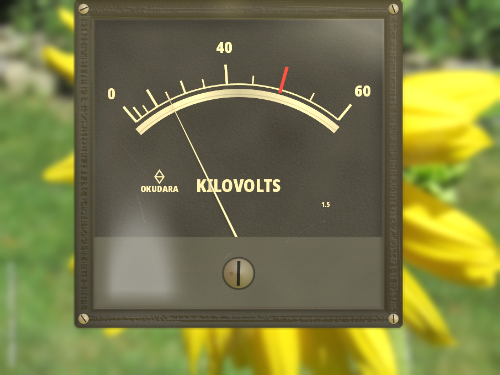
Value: 25 kV
